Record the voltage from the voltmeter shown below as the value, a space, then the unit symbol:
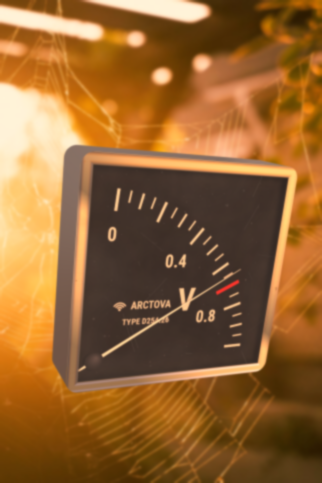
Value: 0.65 V
